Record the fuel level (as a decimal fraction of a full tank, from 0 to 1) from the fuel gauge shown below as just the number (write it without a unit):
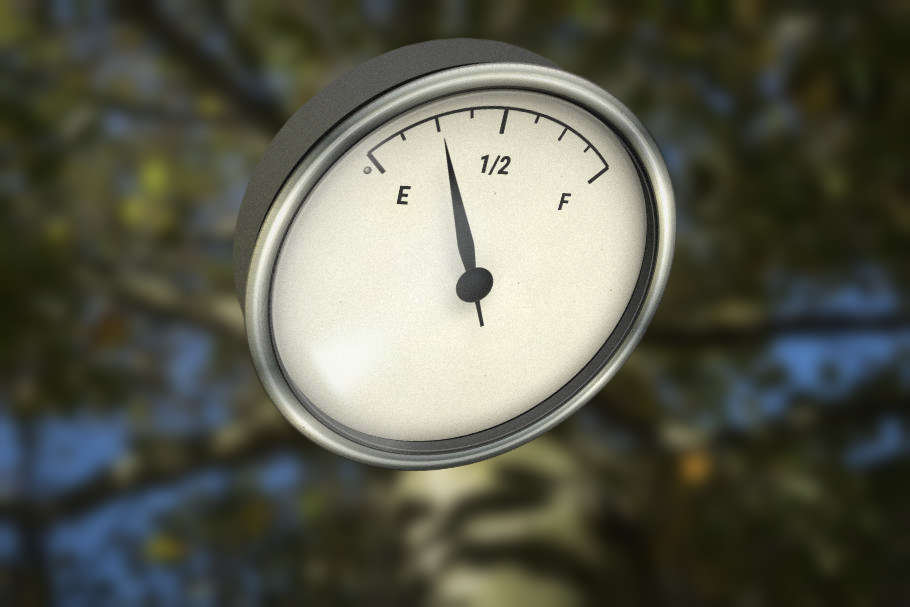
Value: 0.25
